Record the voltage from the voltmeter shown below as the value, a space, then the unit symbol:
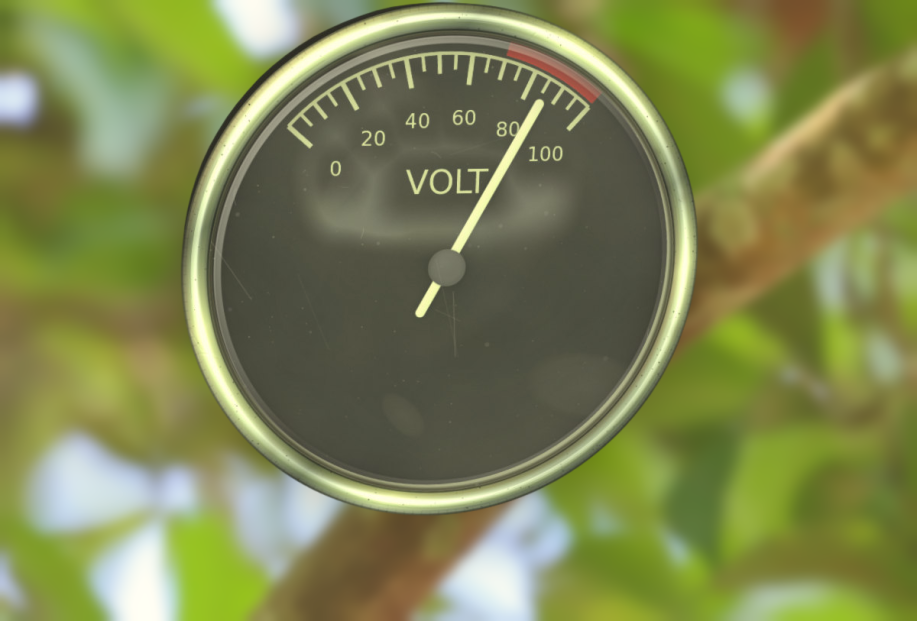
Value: 85 V
